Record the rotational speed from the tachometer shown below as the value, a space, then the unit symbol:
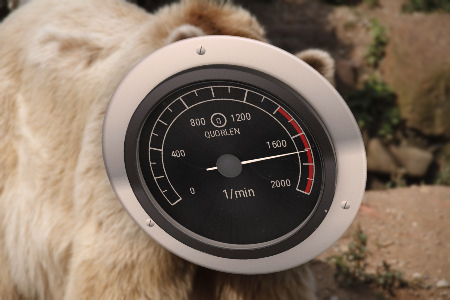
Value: 1700 rpm
